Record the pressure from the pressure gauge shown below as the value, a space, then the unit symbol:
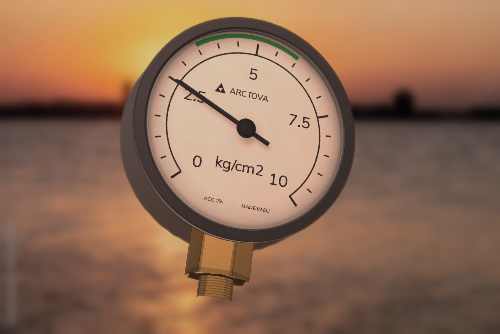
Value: 2.5 kg/cm²
